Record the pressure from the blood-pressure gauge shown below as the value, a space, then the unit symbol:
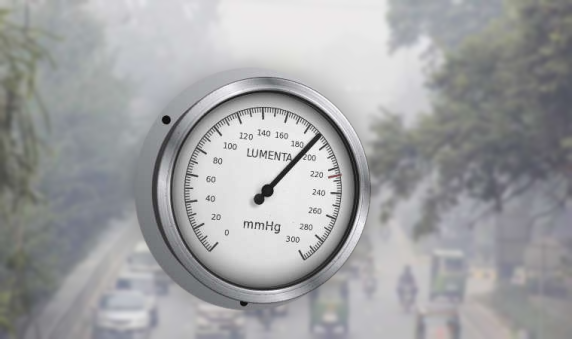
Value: 190 mmHg
